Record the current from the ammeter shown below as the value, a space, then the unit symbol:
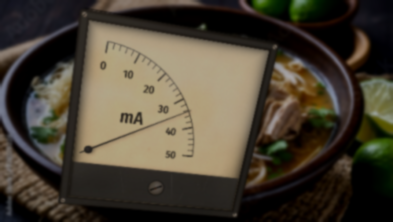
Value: 34 mA
